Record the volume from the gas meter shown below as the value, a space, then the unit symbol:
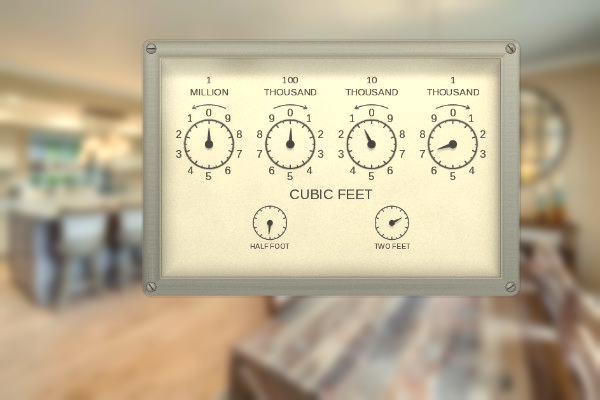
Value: 700 ft³
